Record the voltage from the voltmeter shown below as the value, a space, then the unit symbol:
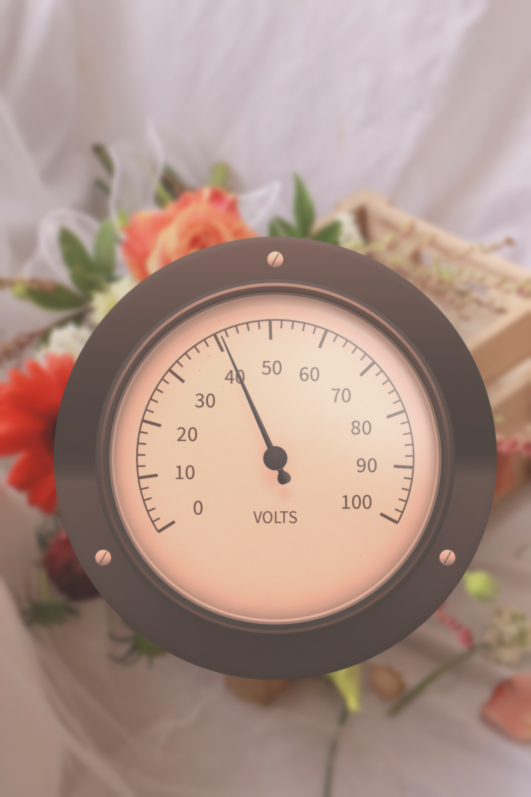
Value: 41 V
